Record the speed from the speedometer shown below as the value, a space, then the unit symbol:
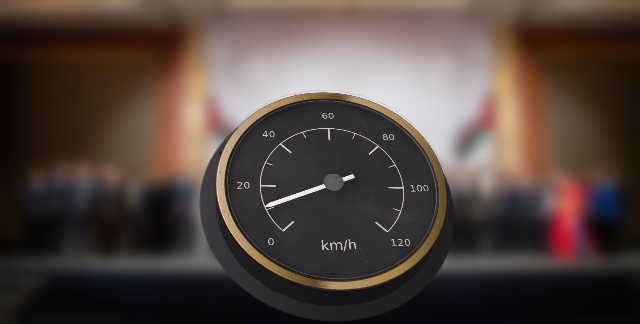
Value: 10 km/h
